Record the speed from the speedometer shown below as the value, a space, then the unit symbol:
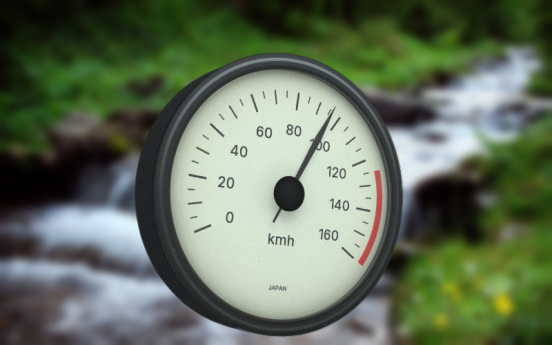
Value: 95 km/h
